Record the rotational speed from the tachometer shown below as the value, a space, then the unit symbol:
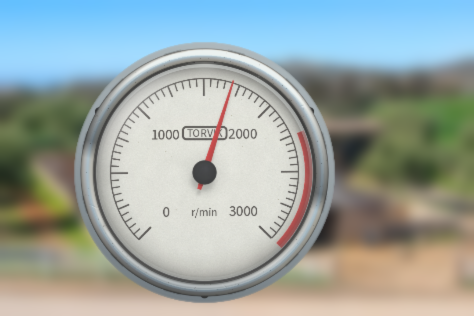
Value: 1700 rpm
